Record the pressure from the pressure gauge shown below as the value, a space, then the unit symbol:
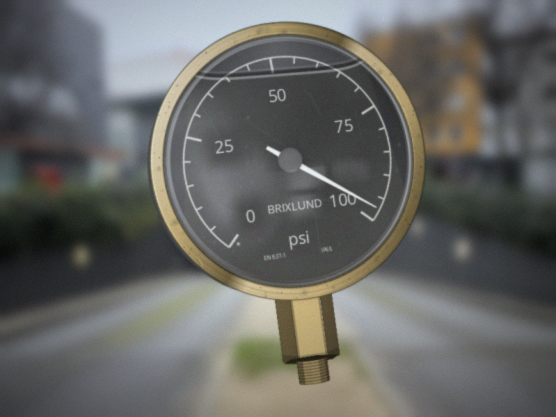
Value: 97.5 psi
